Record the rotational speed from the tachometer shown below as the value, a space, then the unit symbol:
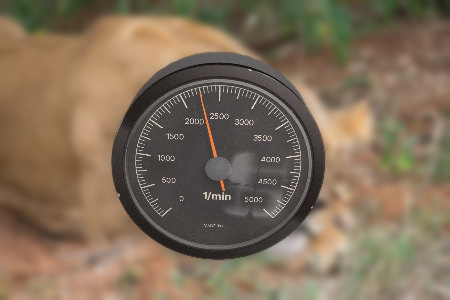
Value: 2250 rpm
